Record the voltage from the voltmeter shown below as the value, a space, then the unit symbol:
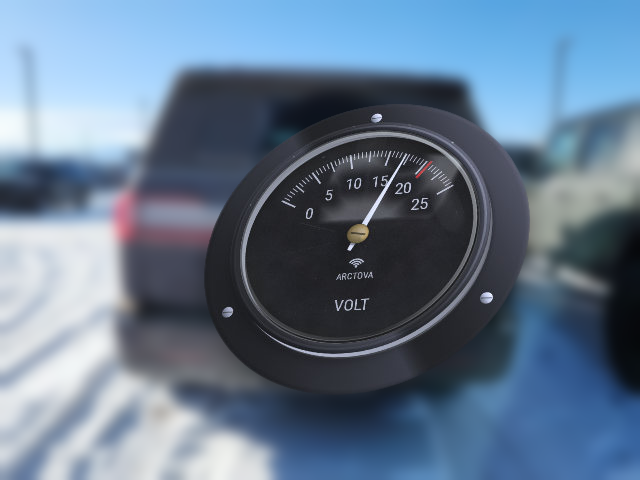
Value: 17.5 V
